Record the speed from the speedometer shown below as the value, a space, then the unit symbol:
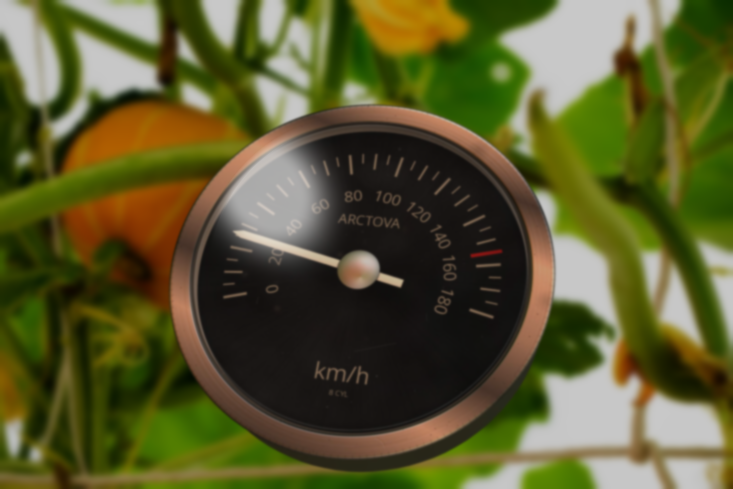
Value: 25 km/h
